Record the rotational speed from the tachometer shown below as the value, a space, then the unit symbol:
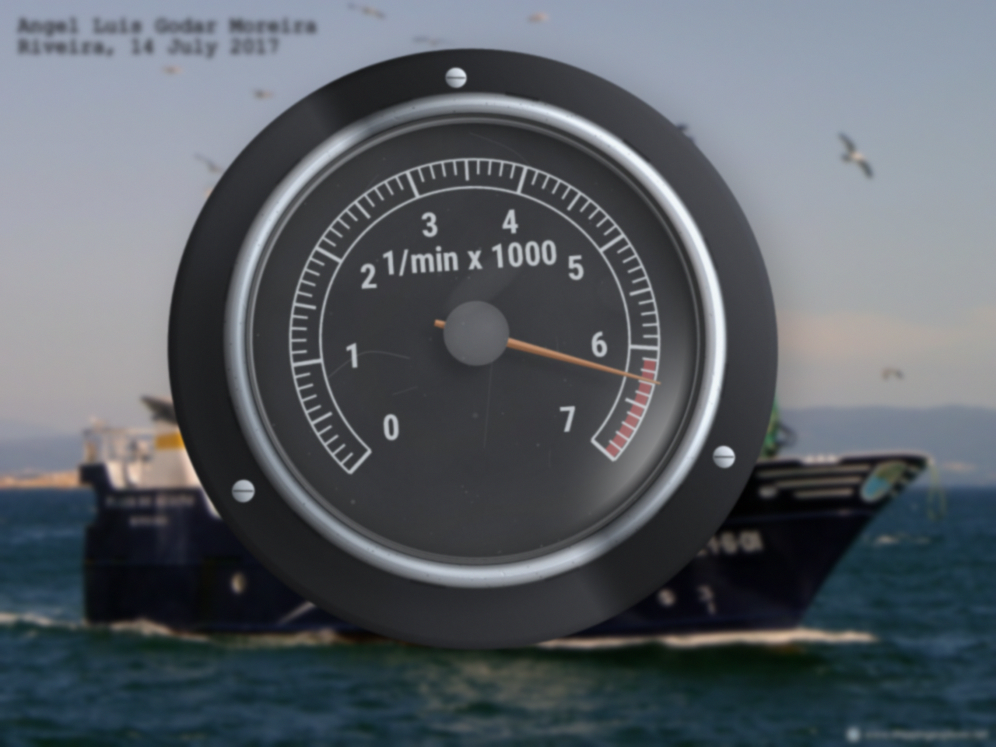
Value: 6300 rpm
